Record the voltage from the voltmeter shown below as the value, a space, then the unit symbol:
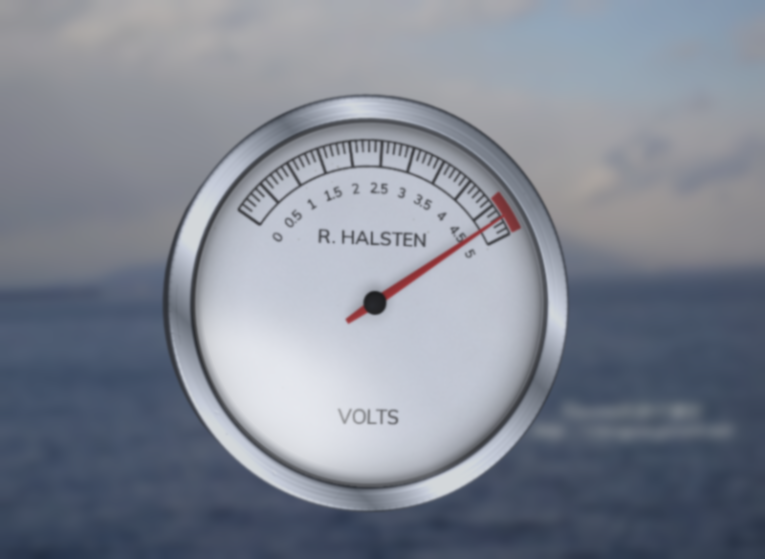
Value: 4.7 V
